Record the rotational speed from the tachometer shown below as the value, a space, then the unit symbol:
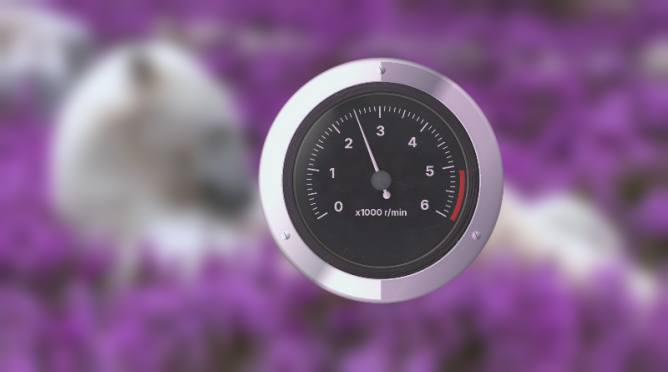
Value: 2500 rpm
